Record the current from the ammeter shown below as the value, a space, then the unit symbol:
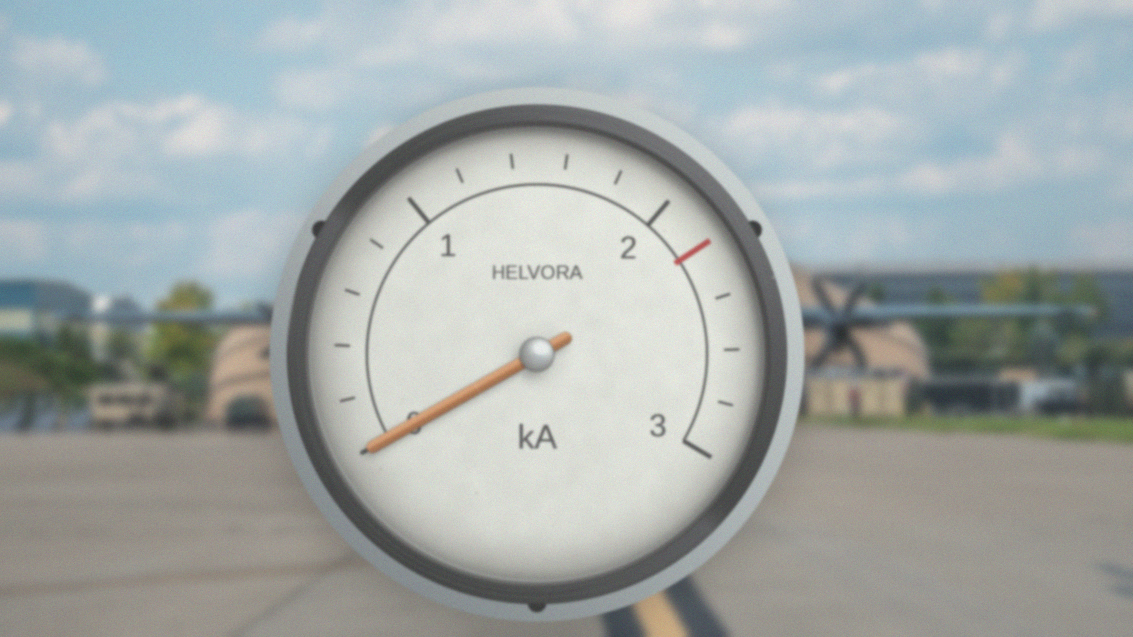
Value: 0 kA
